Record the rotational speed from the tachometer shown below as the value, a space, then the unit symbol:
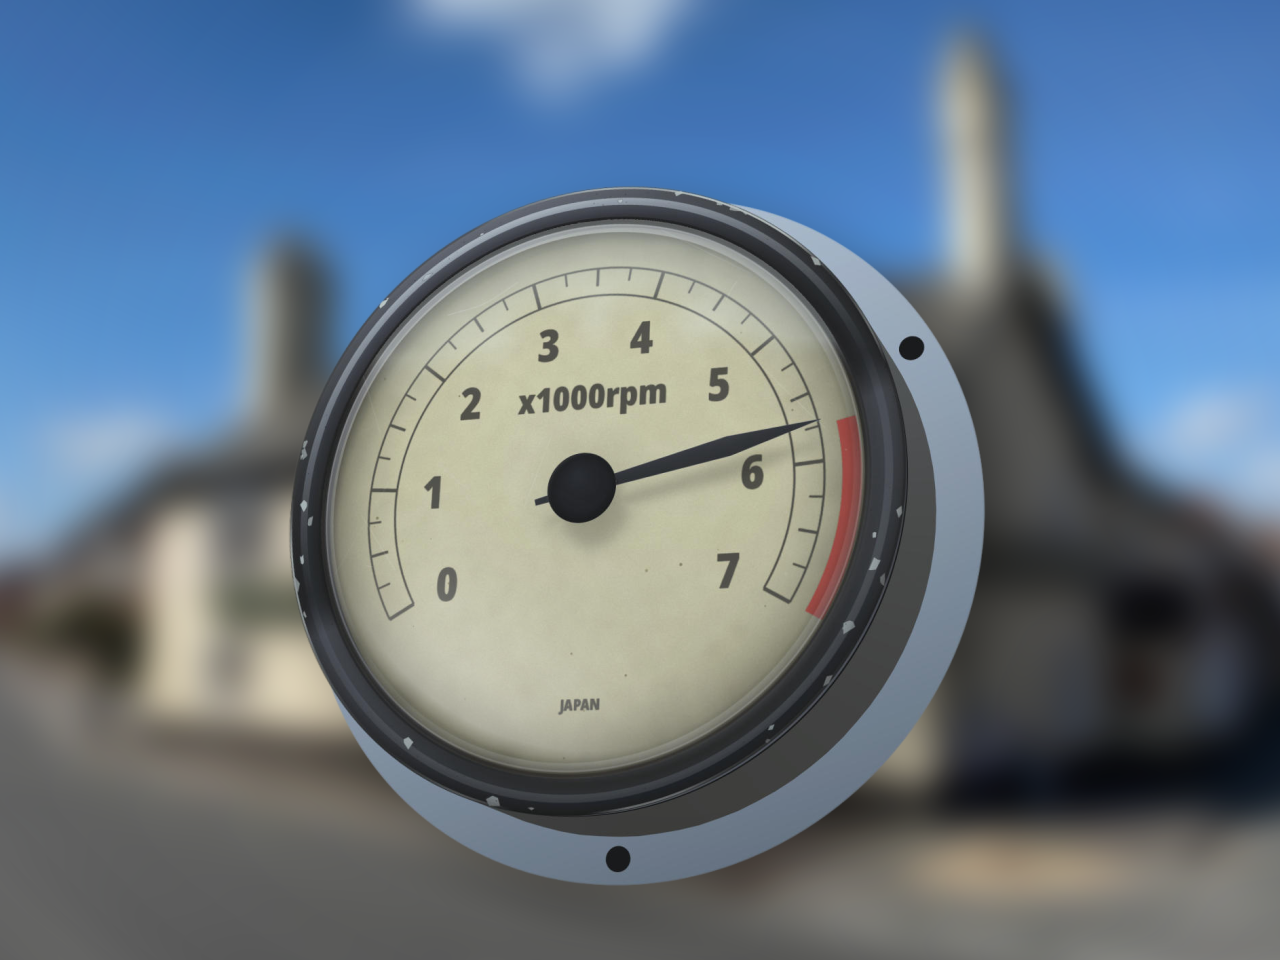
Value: 5750 rpm
